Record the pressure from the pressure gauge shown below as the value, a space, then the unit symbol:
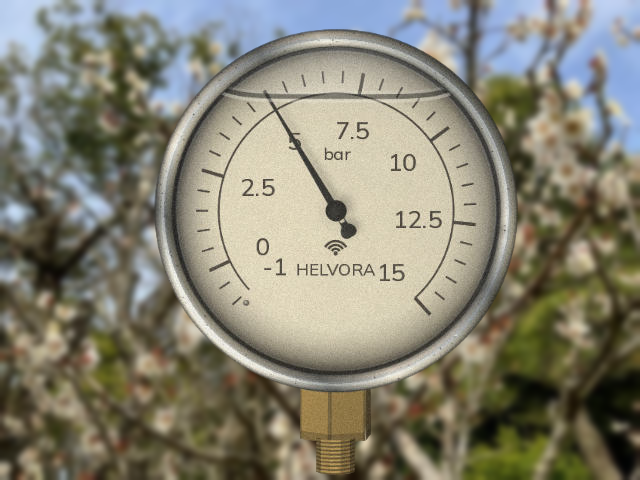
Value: 5 bar
